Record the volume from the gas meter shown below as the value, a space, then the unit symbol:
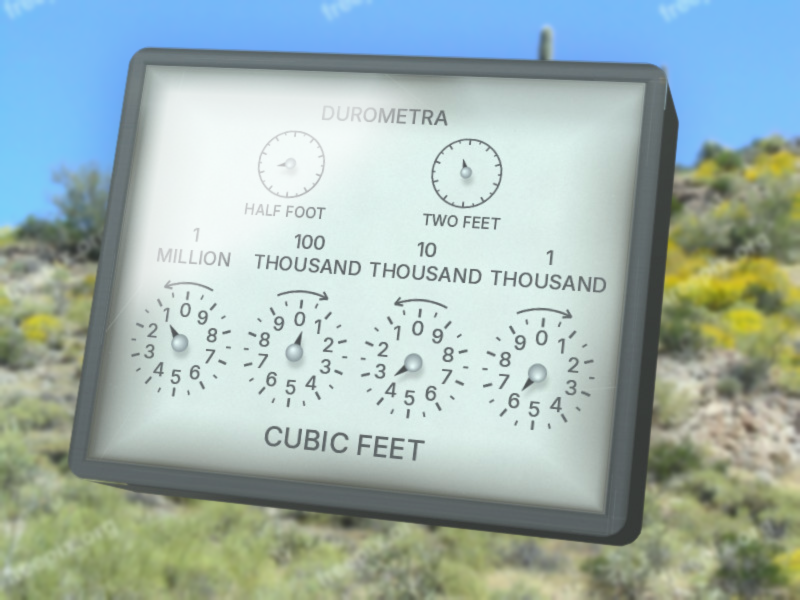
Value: 103600 ft³
